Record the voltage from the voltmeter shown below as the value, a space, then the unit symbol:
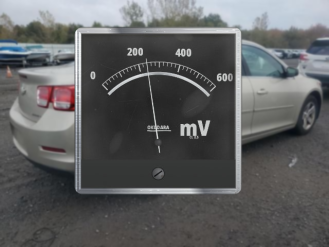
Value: 240 mV
